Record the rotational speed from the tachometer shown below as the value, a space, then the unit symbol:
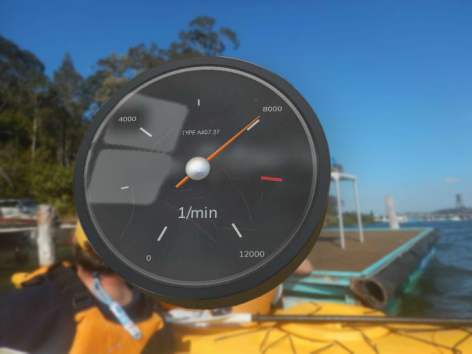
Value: 8000 rpm
